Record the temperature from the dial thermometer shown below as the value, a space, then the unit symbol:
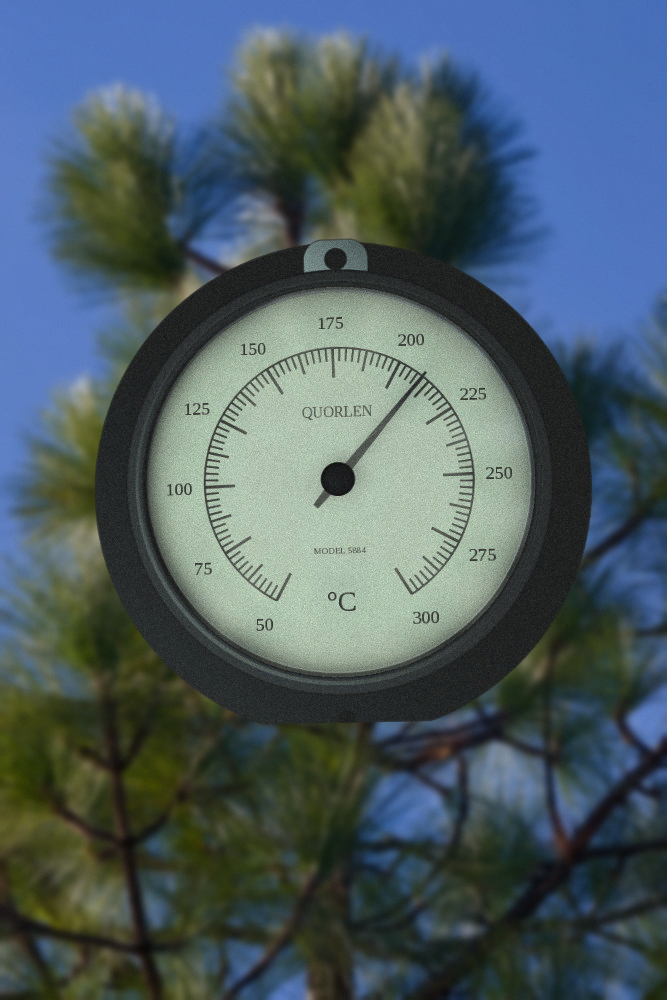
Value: 210 °C
